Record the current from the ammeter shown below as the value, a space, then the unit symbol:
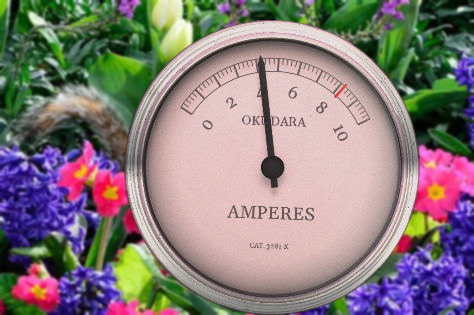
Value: 4.2 A
